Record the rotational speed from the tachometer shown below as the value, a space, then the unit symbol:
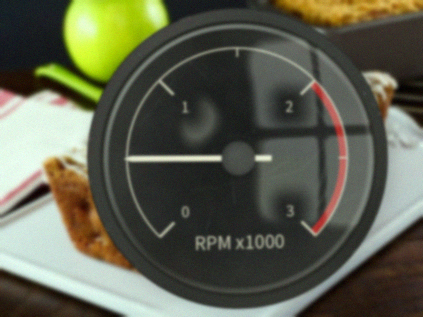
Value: 500 rpm
